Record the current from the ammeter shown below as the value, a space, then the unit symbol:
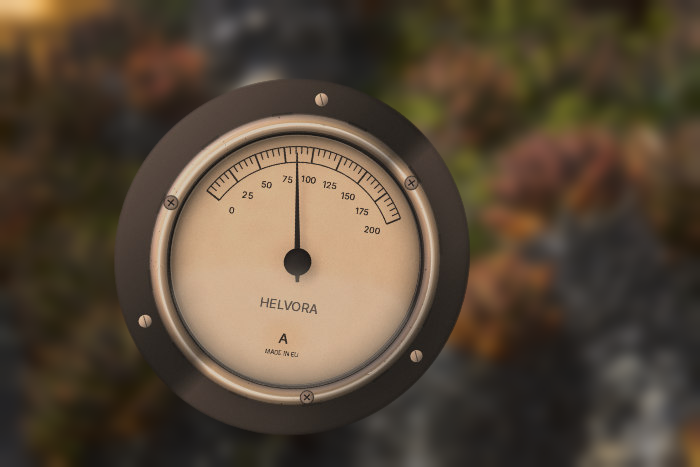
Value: 85 A
